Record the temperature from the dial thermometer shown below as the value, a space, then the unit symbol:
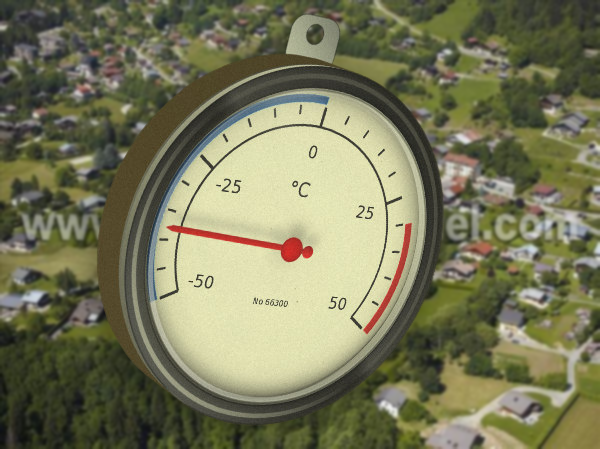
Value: -37.5 °C
